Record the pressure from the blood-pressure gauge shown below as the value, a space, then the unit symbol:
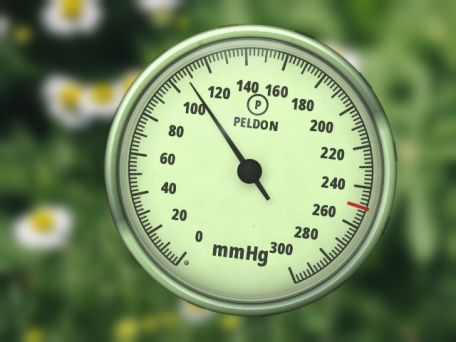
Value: 108 mmHg
